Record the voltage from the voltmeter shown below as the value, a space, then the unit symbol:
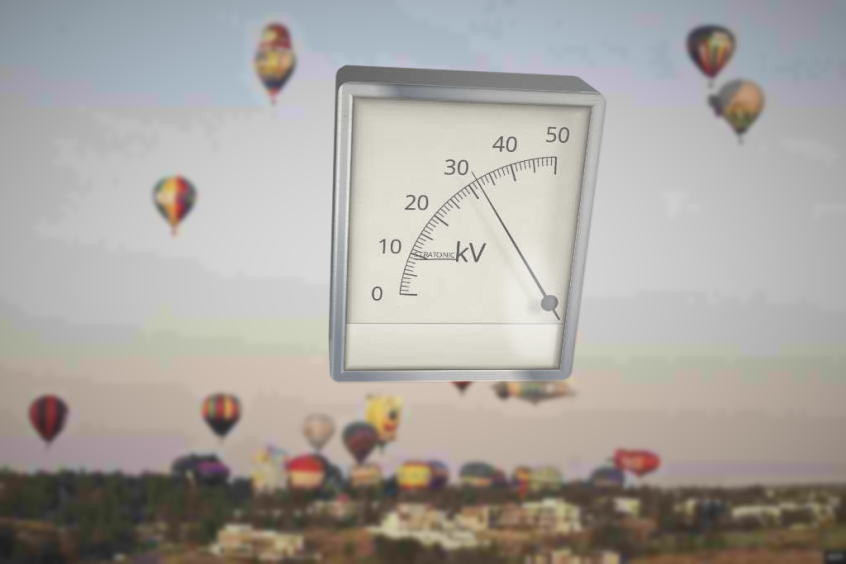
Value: 32 kV
